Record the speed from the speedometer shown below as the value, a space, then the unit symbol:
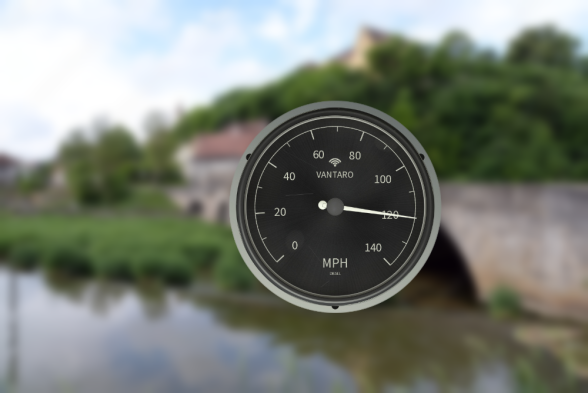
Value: 120 mph
